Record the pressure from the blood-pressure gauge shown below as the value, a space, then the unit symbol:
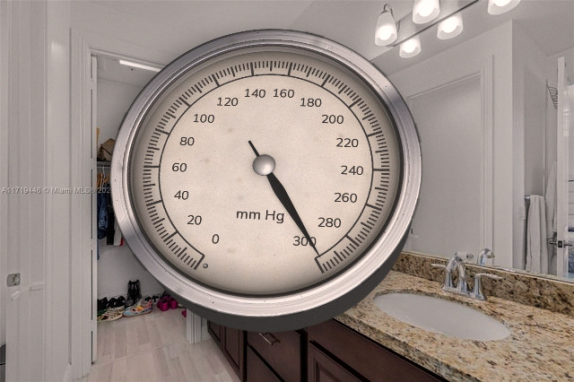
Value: 298 mmHg
